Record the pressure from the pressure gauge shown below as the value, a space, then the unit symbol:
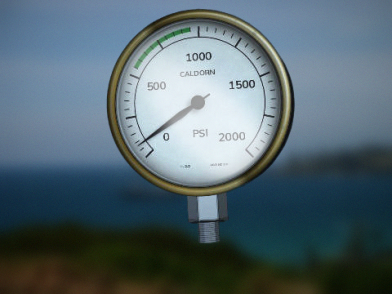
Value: 75 psi
